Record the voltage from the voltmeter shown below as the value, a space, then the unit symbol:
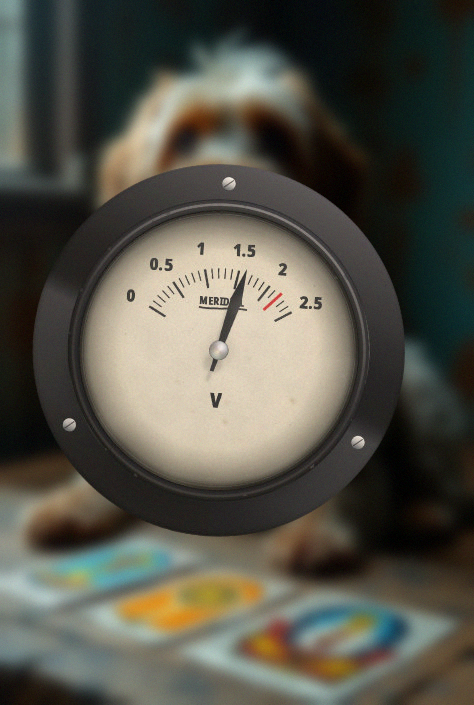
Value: 1.6 V
